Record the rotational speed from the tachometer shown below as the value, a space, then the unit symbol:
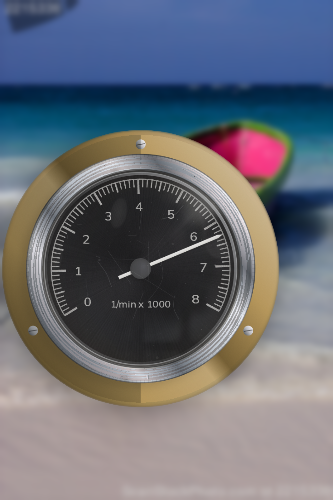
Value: 6300 rpm
